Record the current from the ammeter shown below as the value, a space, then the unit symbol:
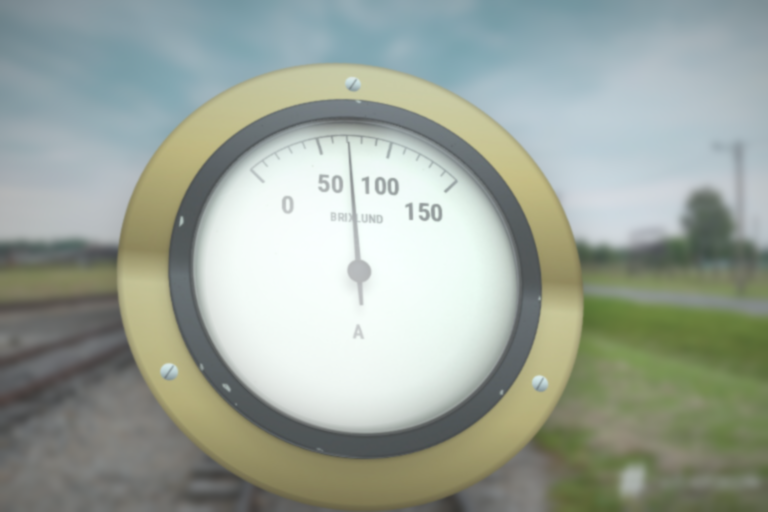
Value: 70 A
